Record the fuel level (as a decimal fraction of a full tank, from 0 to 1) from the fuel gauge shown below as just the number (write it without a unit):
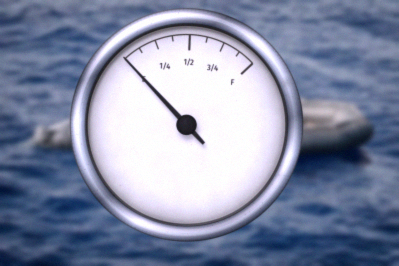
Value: 0
